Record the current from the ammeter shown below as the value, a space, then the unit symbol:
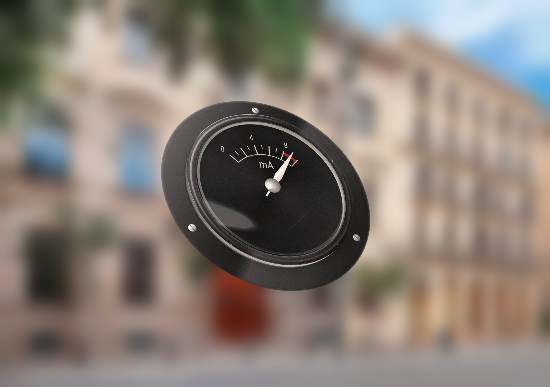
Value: 9 mA
